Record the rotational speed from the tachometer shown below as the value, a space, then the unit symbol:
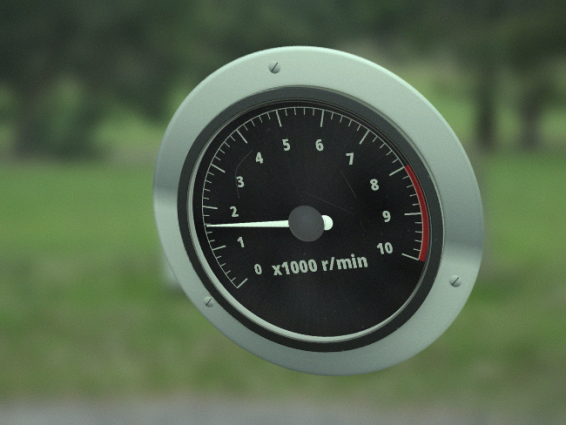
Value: 1600 rpm
